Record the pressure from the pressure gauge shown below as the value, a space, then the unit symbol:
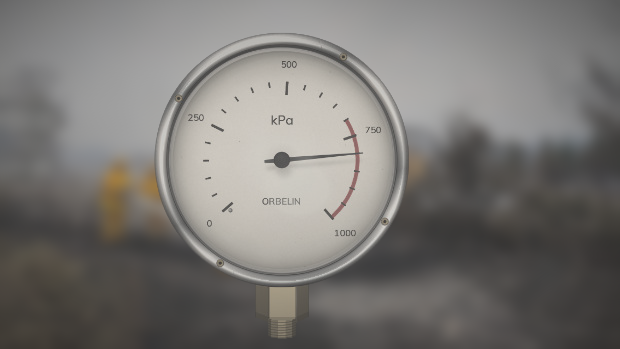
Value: 800 kPa
